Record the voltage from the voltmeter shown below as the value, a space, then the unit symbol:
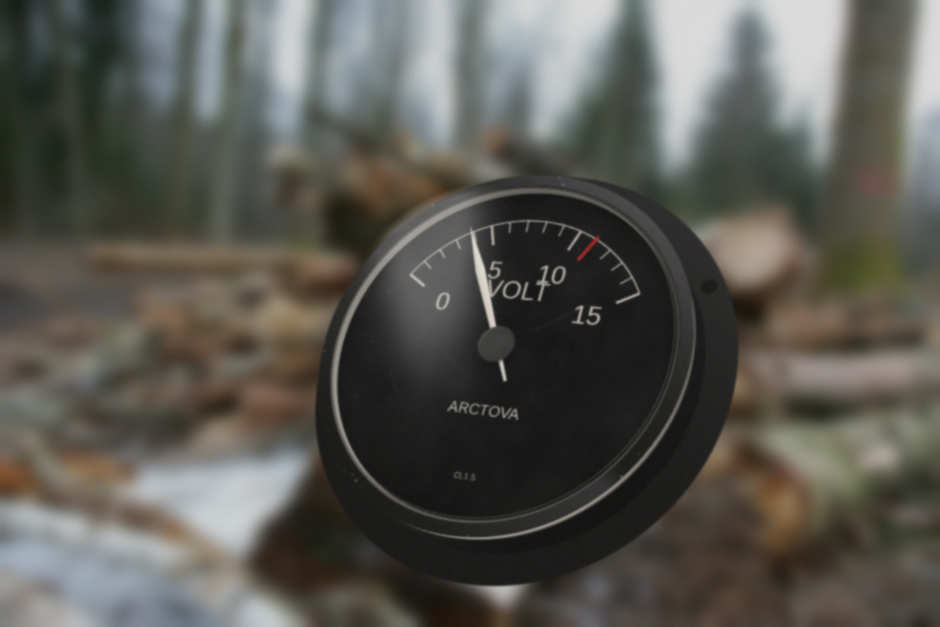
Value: 4 V
